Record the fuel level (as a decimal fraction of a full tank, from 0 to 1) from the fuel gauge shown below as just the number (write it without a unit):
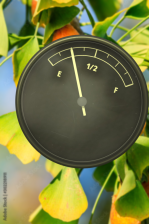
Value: 0.25
